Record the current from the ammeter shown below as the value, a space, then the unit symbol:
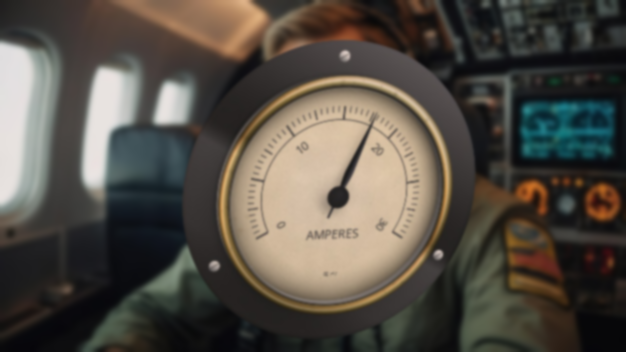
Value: 17.5 A
